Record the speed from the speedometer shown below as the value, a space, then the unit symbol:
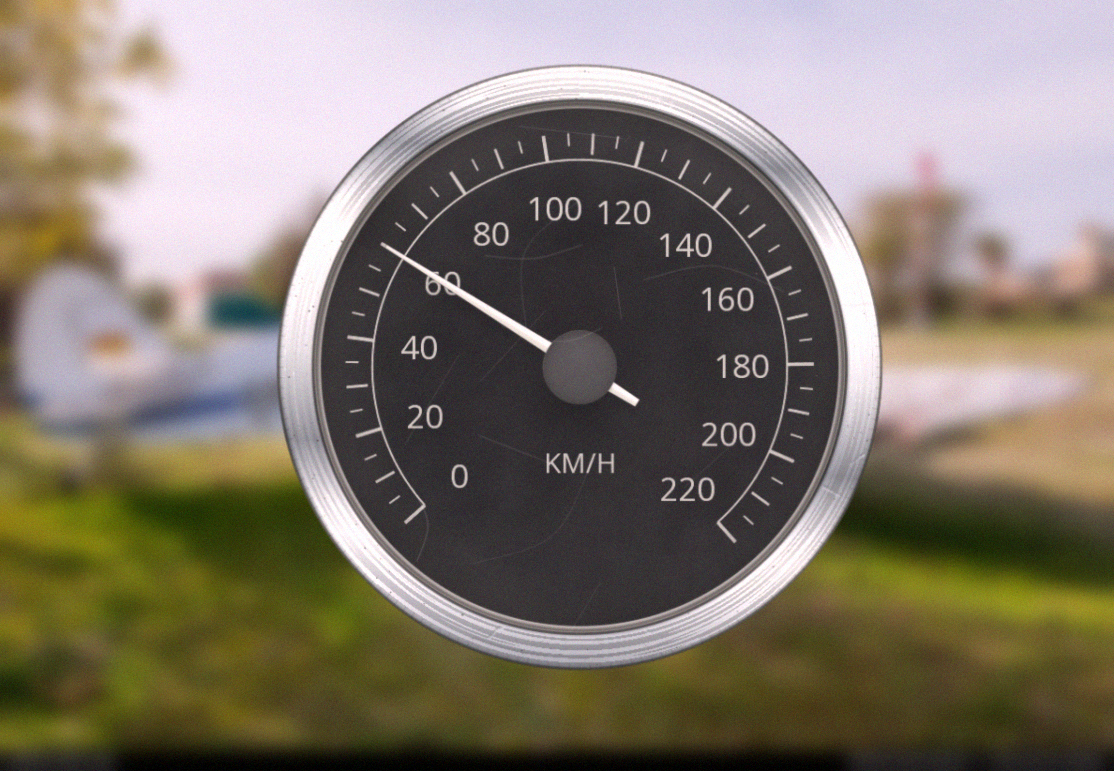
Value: 60 km/h
